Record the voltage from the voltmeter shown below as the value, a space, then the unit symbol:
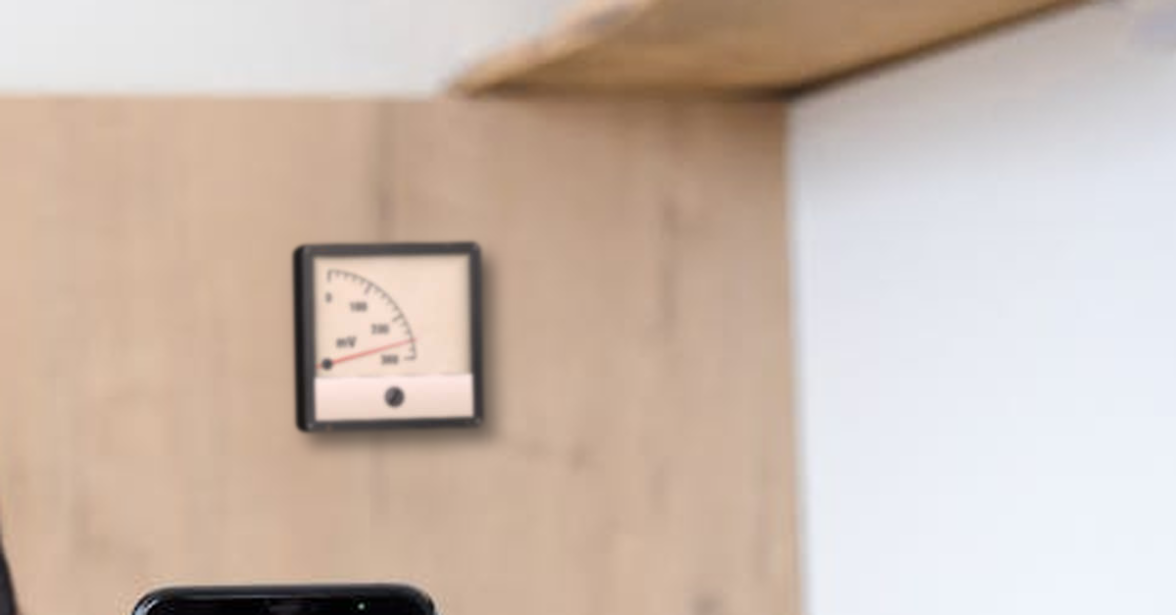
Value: 260 mV
